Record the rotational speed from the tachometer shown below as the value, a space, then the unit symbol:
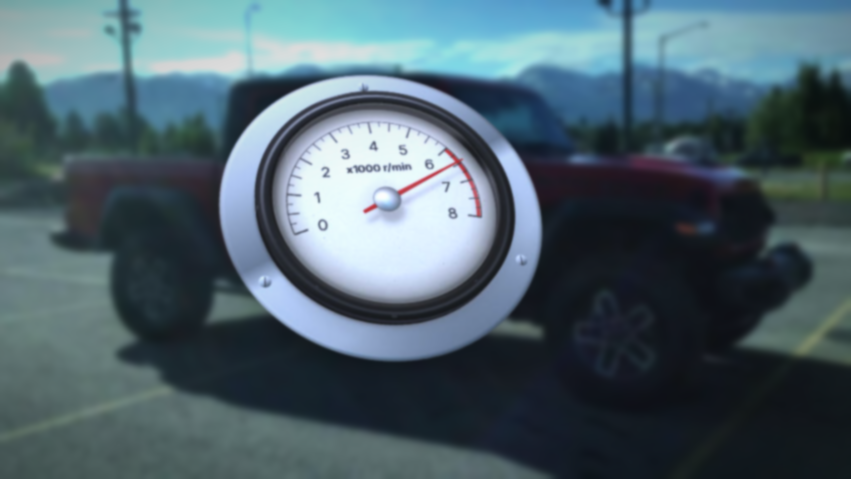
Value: 6500 rpm
